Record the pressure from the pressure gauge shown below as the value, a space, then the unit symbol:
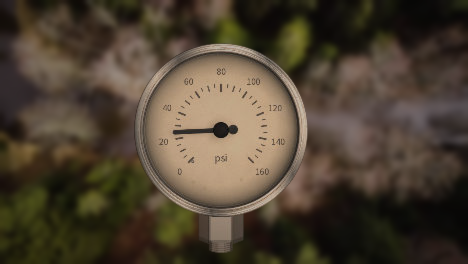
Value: 25 psi
